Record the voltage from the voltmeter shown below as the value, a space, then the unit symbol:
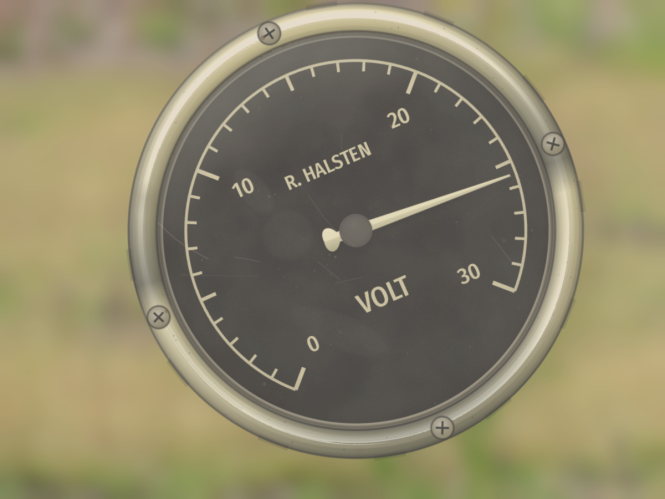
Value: 25.5 V
